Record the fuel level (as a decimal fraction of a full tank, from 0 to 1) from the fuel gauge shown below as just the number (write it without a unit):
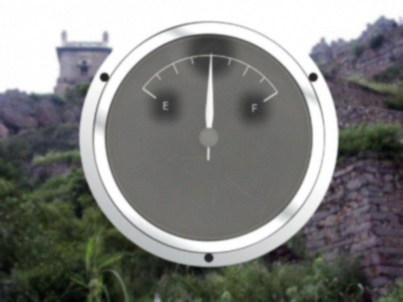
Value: 0.5
